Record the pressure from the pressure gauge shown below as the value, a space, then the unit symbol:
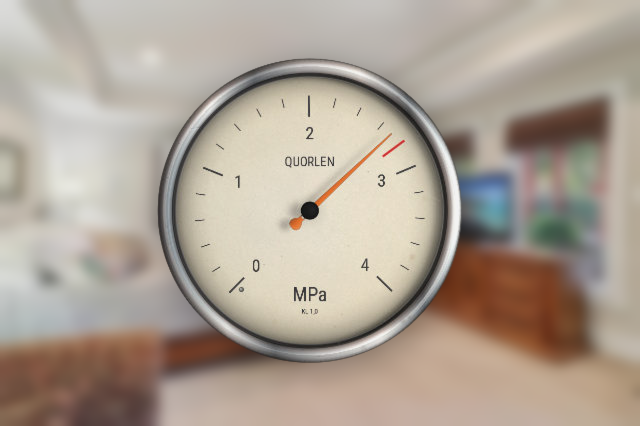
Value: 2.7 MPa
